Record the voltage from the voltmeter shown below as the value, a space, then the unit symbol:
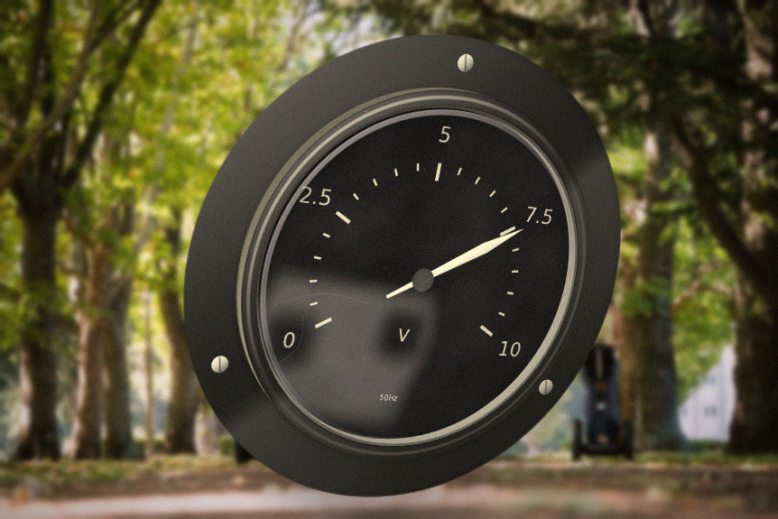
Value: 7.5 V
